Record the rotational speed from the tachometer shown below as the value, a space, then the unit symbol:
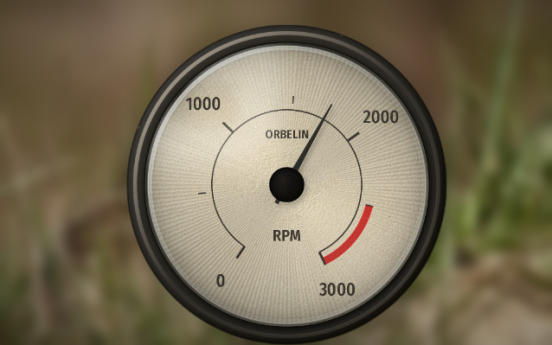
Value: 1750 rpm
